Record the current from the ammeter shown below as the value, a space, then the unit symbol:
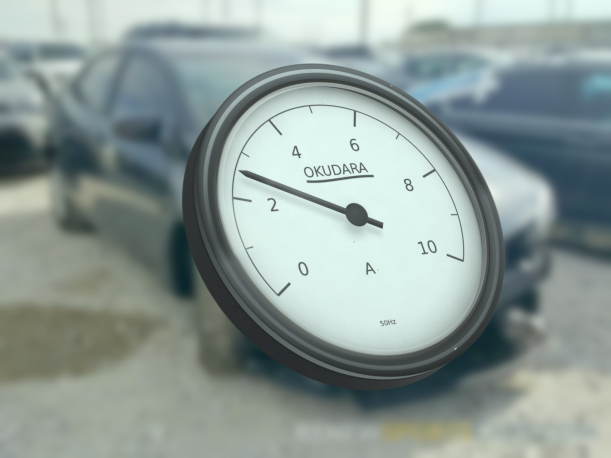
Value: 2.5 A
